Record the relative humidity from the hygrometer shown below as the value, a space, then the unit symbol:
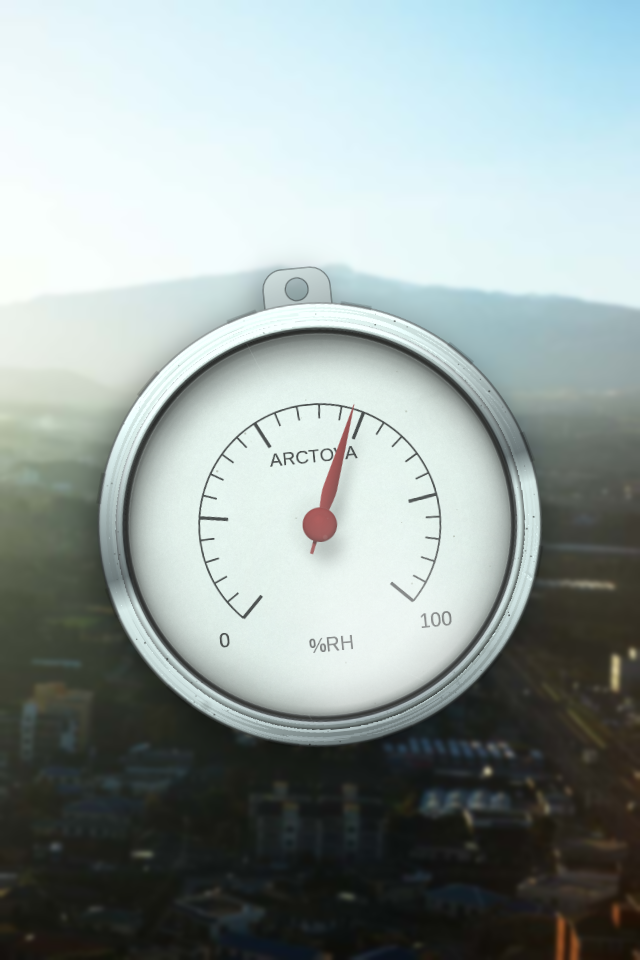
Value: 58 %
